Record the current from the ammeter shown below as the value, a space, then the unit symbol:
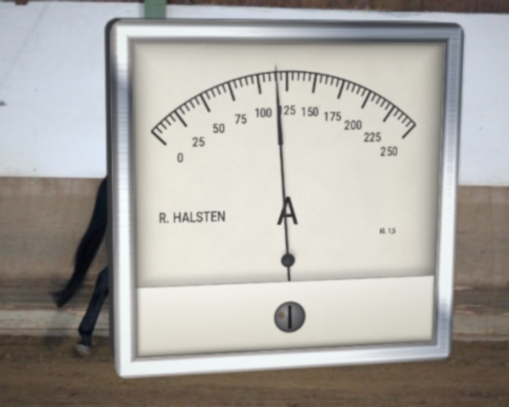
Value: 115 A
